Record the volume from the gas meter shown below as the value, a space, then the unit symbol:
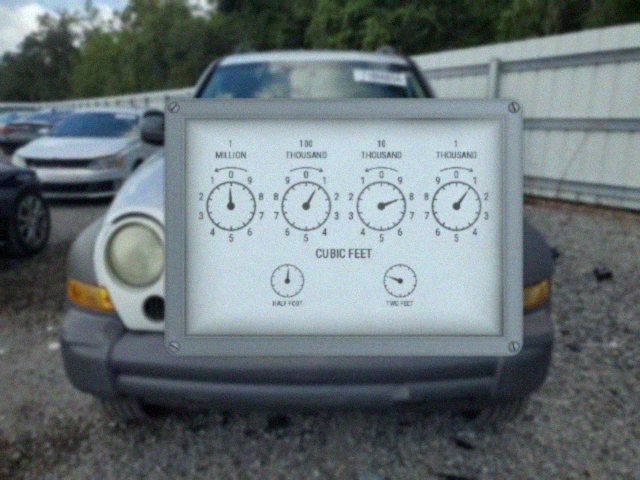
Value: 8100 ft³
